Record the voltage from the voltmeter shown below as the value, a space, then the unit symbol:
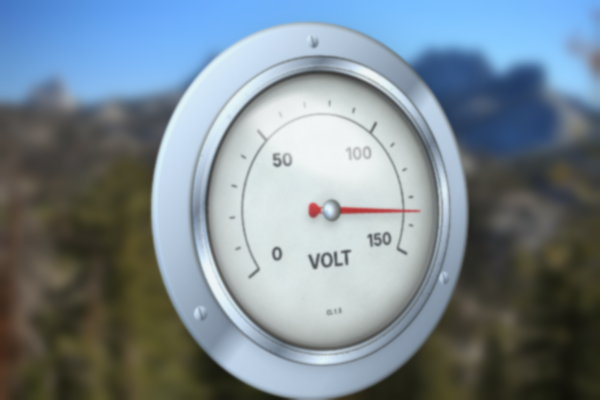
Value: 135 V
